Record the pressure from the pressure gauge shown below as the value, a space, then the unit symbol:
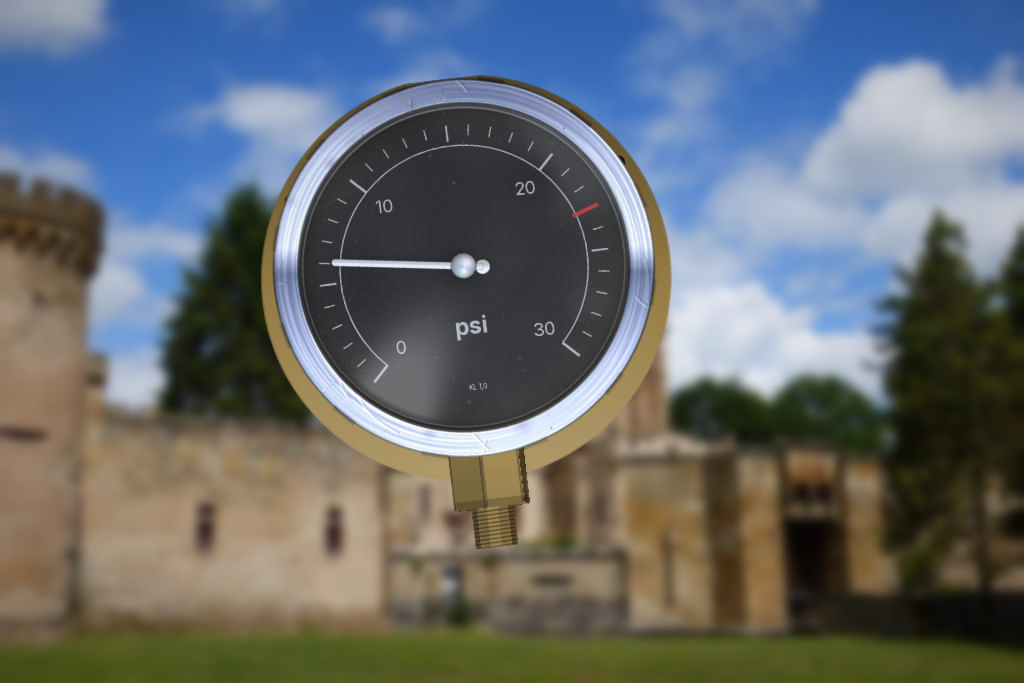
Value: 6 psi
